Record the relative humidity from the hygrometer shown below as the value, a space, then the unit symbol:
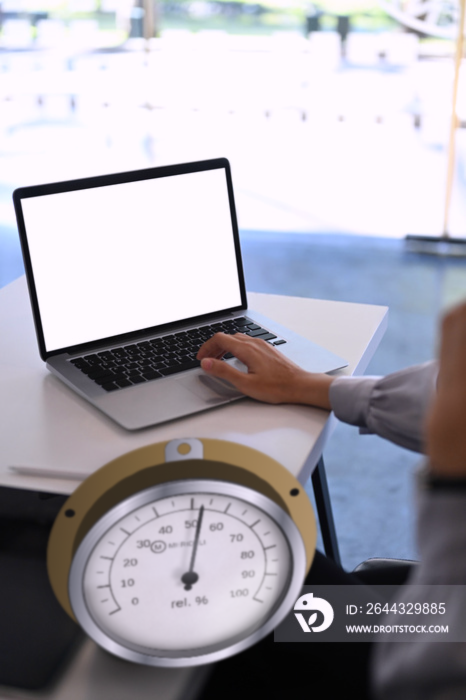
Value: 52.5 %
